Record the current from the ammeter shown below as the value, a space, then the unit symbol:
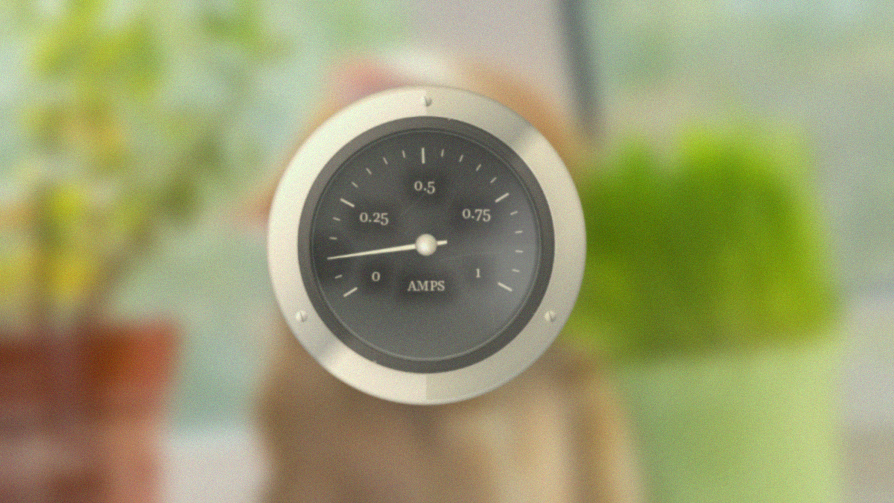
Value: 0.1 A
